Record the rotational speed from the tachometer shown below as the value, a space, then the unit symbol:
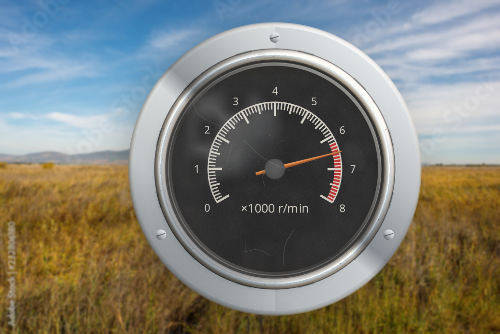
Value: 6500 rpm
